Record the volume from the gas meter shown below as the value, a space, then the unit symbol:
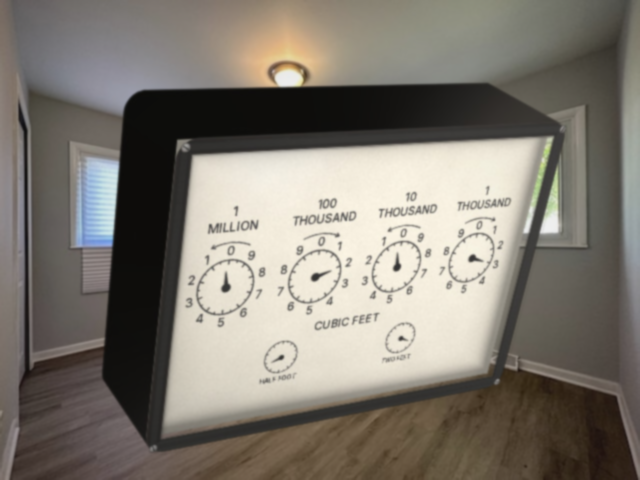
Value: 20300 ft³
